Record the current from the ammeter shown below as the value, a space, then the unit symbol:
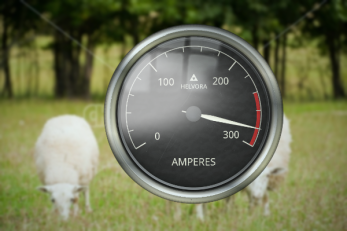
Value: 280 A
